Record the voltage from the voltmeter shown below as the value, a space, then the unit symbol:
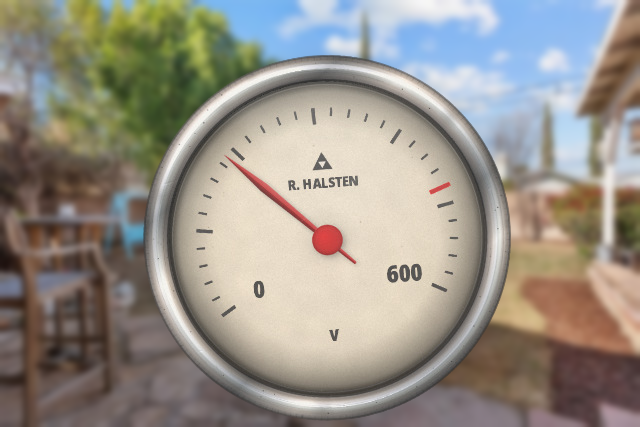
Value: 190 V
